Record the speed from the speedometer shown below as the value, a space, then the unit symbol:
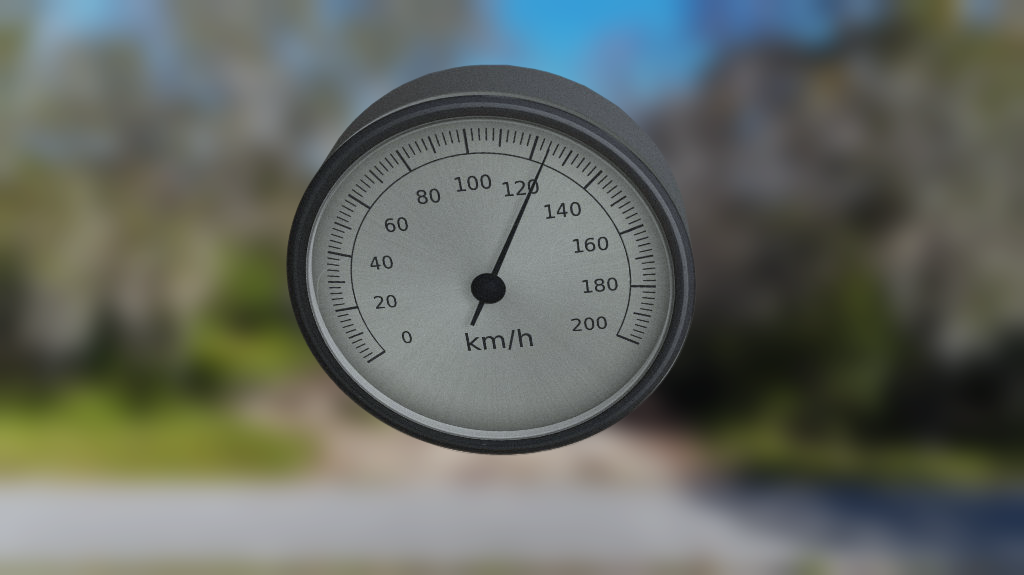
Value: 124 km/h
